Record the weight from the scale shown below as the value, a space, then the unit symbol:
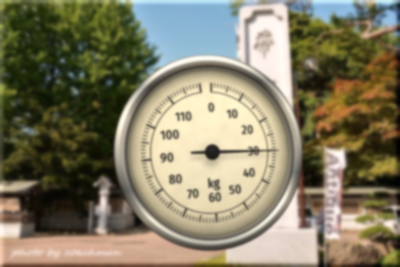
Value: 30 kg
